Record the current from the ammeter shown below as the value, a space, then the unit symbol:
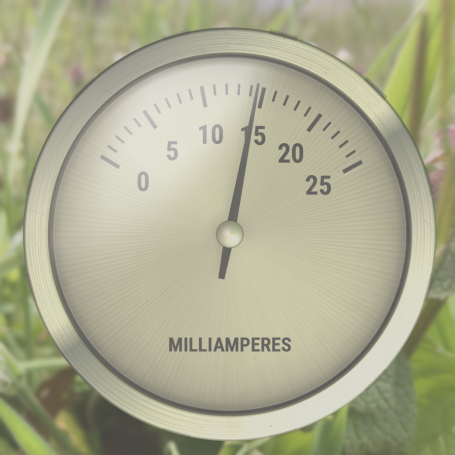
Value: 14.5 mA
